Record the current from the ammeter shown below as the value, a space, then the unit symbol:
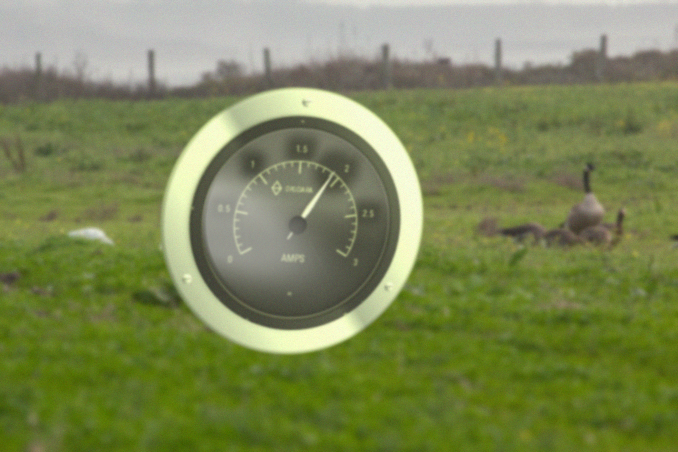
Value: 1.9 A
